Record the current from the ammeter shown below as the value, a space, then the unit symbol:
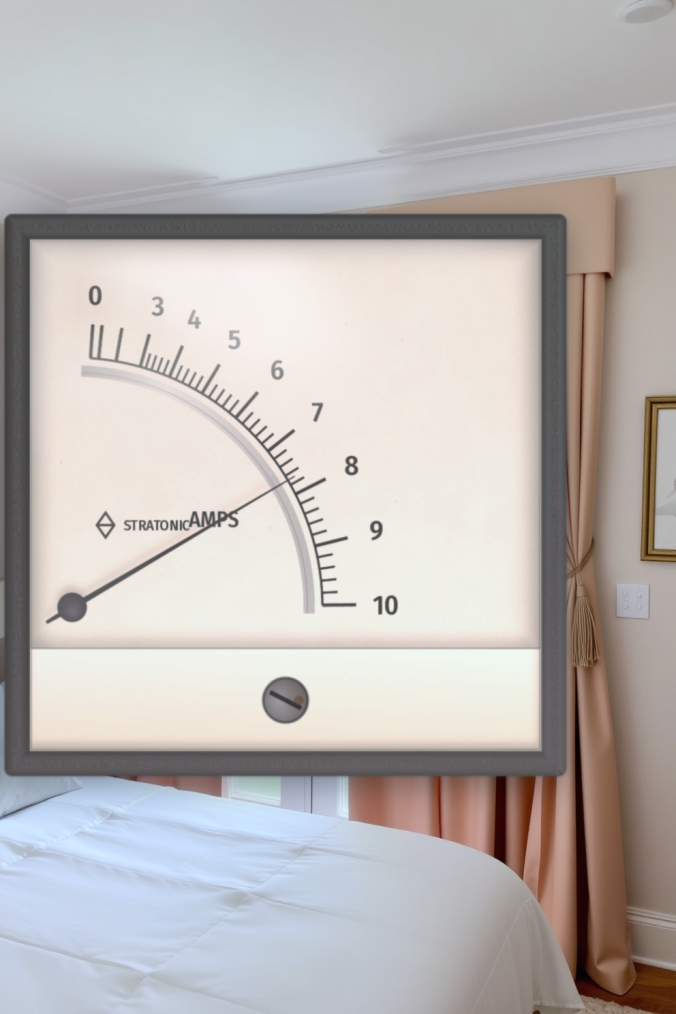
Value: 7.7 A
